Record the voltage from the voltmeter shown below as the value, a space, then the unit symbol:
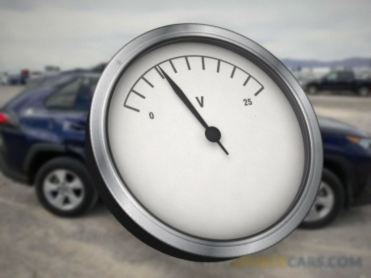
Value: 7.5 V
